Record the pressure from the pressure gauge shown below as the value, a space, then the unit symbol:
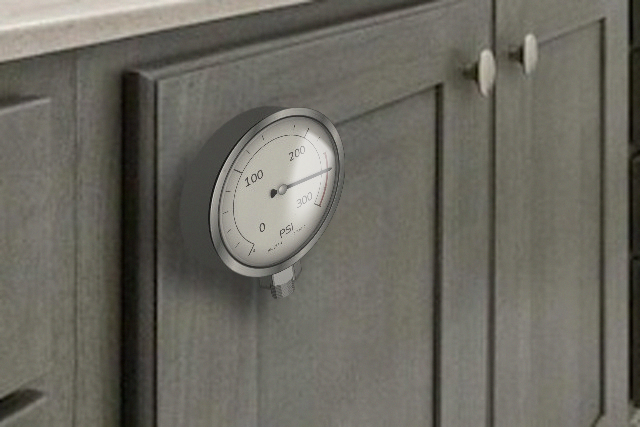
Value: 260 psi
